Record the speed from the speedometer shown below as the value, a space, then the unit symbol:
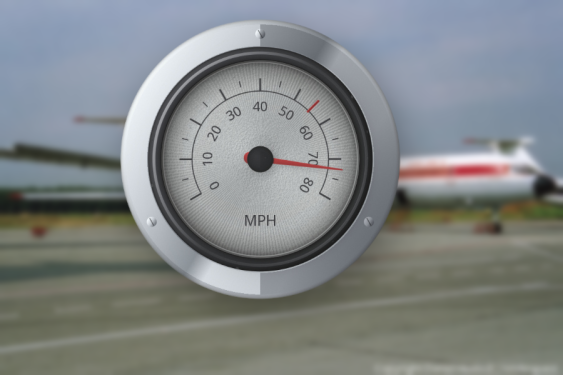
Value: 72.5 mph
